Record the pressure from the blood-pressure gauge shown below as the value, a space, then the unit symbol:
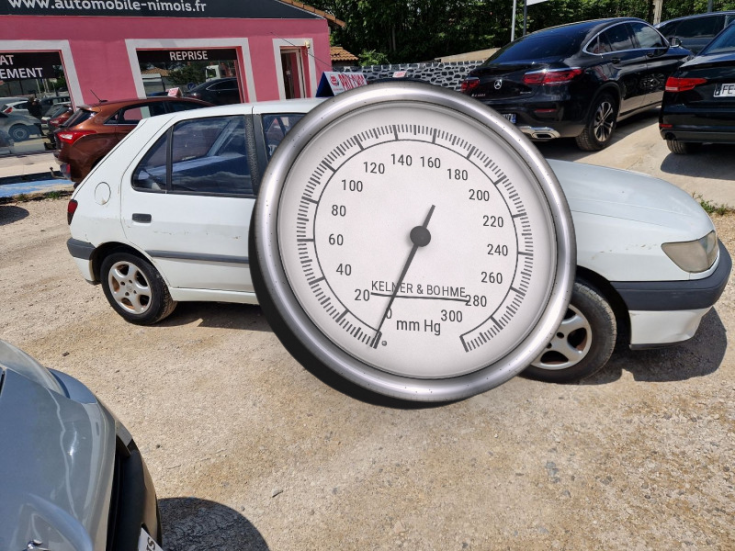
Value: 2 mmHg
